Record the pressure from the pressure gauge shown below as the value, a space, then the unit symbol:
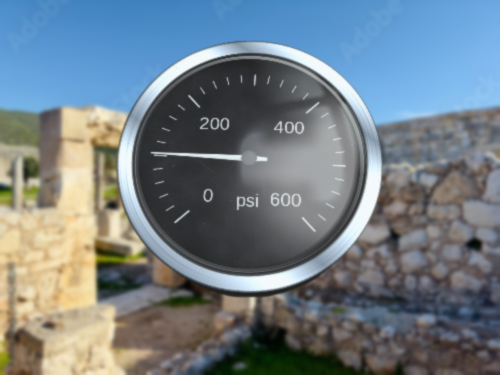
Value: 100 psi
